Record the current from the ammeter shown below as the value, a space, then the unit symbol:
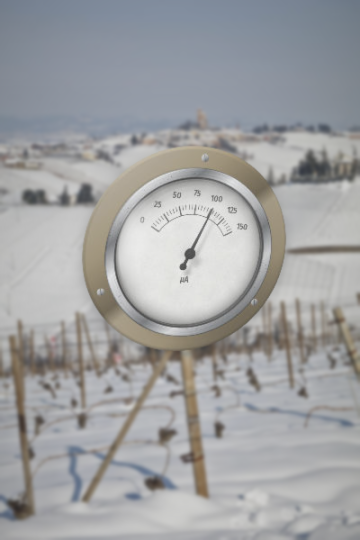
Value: 100 µA
